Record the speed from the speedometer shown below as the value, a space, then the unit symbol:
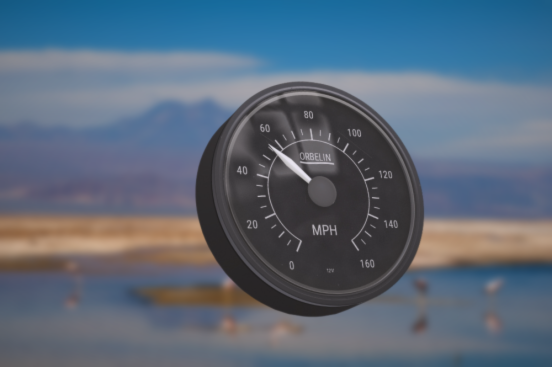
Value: 55 mph
